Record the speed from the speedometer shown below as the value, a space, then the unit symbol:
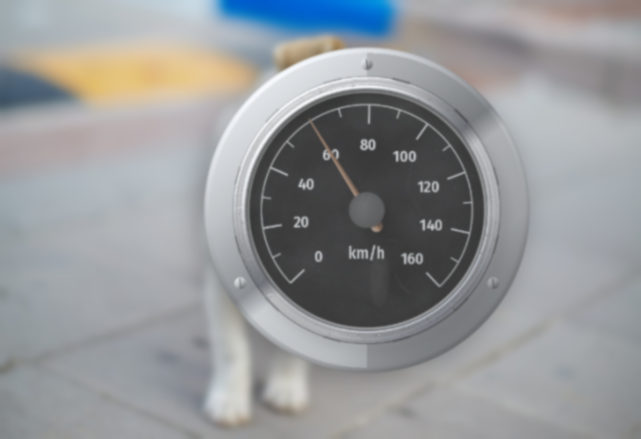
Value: 60 km/h
